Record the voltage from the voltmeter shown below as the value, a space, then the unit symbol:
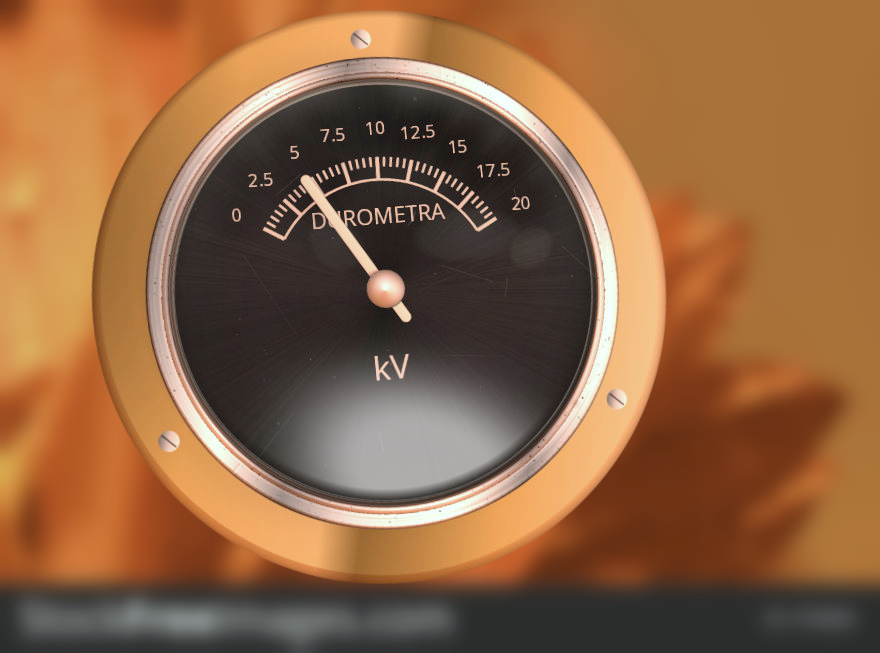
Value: 4.5 kV
